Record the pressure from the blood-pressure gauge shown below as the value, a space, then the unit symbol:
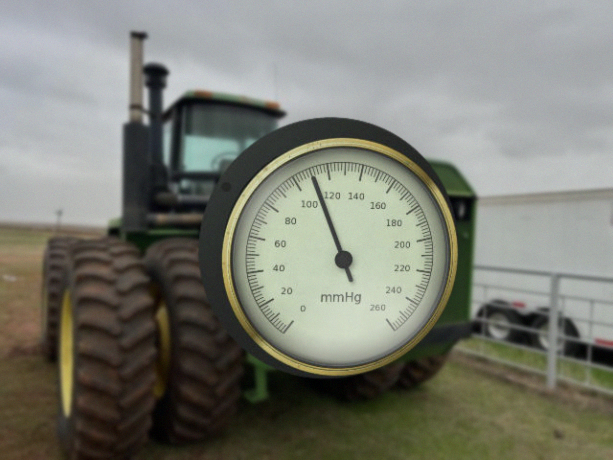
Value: 110 mmHg
